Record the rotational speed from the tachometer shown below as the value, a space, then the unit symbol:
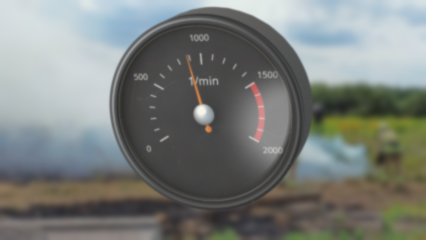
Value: 900 rpm
